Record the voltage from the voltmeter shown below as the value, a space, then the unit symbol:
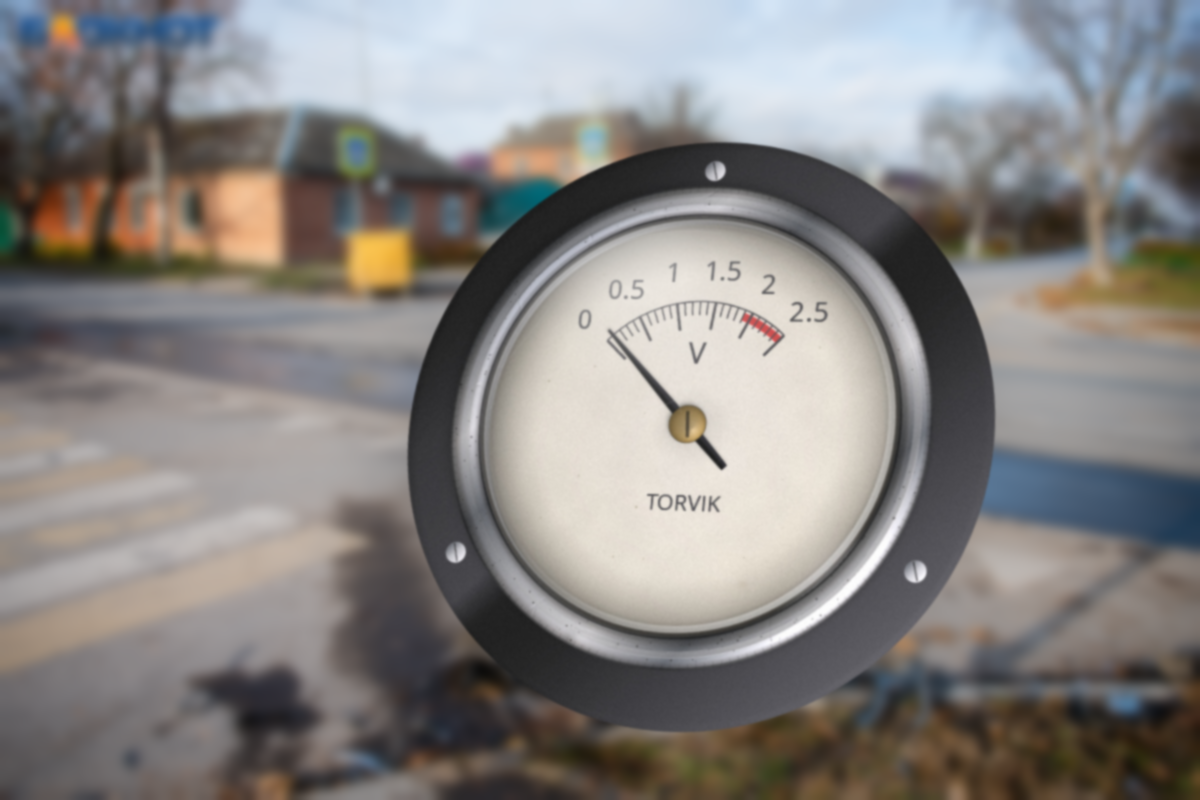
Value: 0.1 V
